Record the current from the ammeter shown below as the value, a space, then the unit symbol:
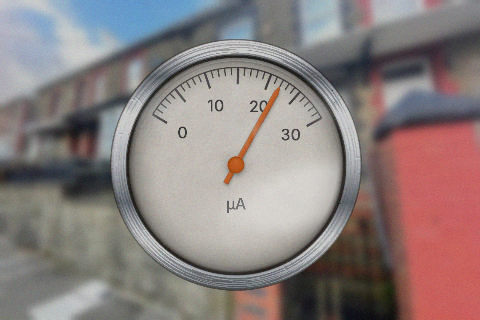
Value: 22 µA
